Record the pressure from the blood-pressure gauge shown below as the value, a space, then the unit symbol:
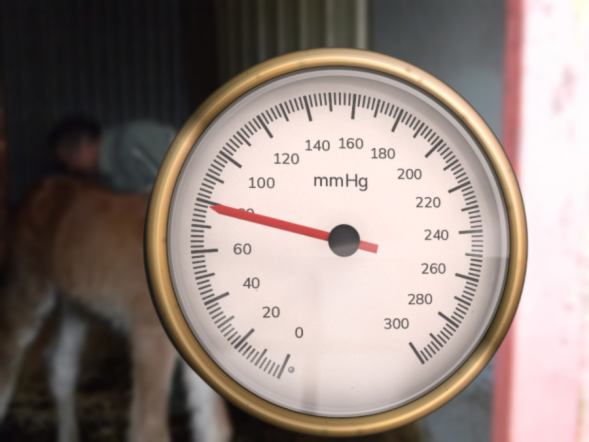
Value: 78 mmHg
